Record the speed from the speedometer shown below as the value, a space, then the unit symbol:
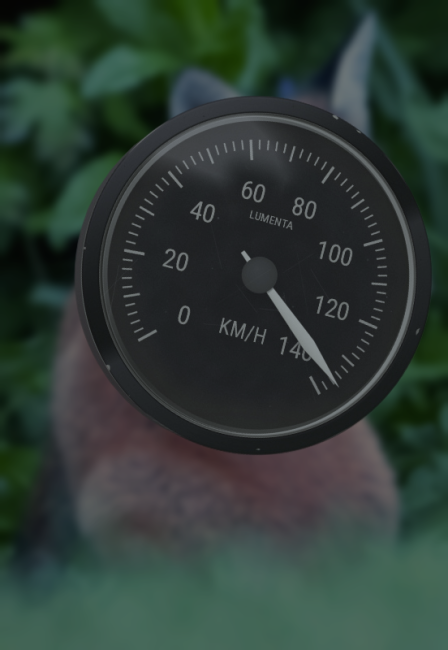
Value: 136 km/h
